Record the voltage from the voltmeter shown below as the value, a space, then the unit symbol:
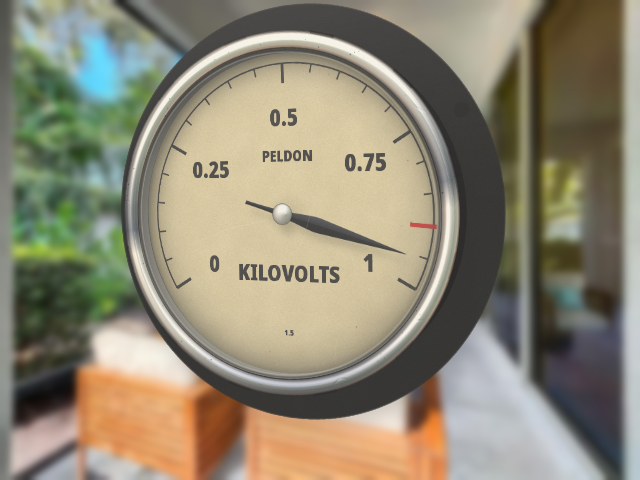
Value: 0.95 kV
